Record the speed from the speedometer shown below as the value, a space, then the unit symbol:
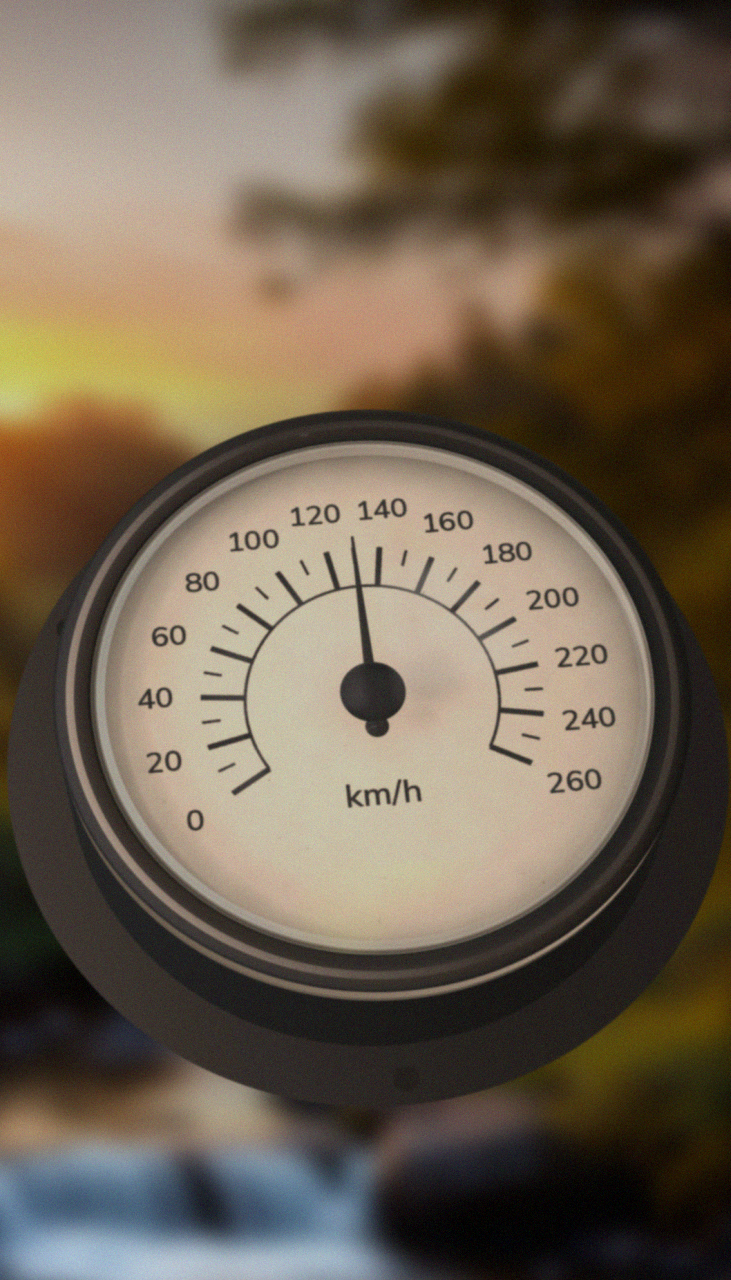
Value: 130 km/h
